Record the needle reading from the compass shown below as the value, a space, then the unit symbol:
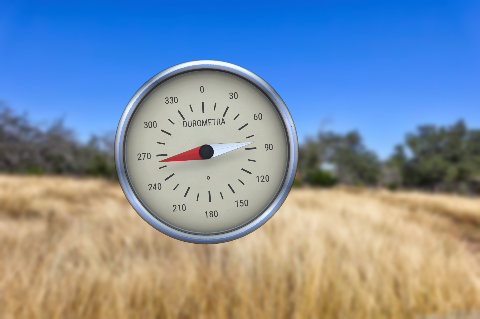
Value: 262.5 °
